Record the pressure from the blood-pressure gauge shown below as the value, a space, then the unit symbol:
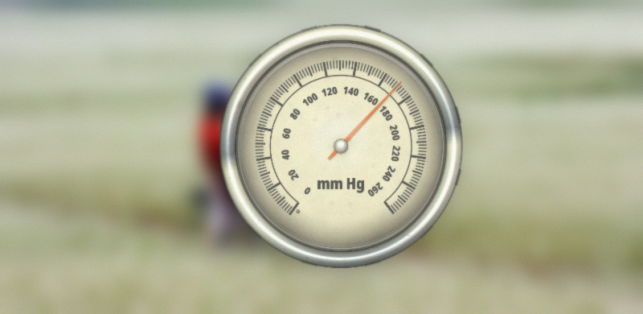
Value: 170 mmHg
